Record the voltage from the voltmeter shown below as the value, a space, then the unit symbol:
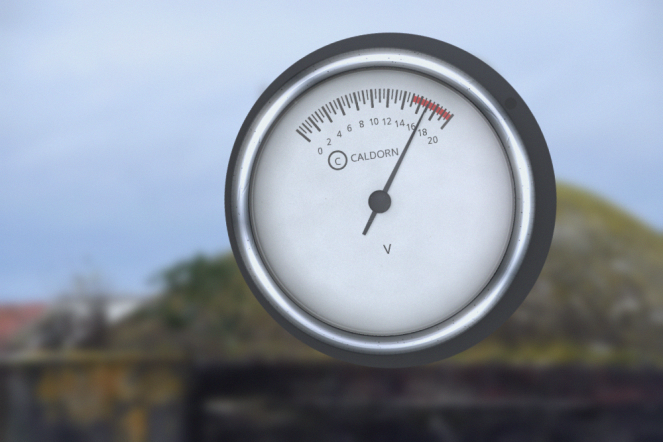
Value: 17 V
